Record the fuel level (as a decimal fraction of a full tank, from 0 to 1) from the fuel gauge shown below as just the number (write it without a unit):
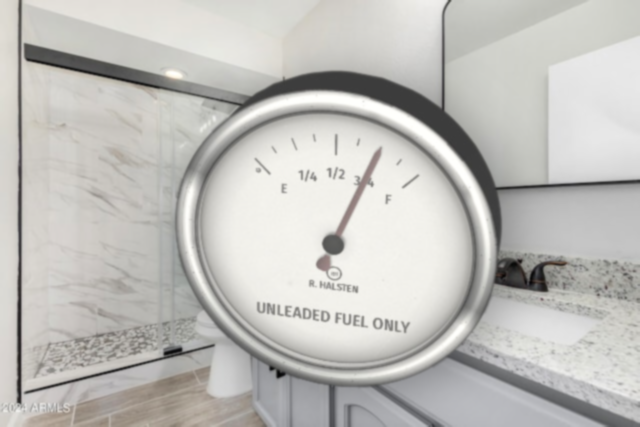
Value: 0.75
